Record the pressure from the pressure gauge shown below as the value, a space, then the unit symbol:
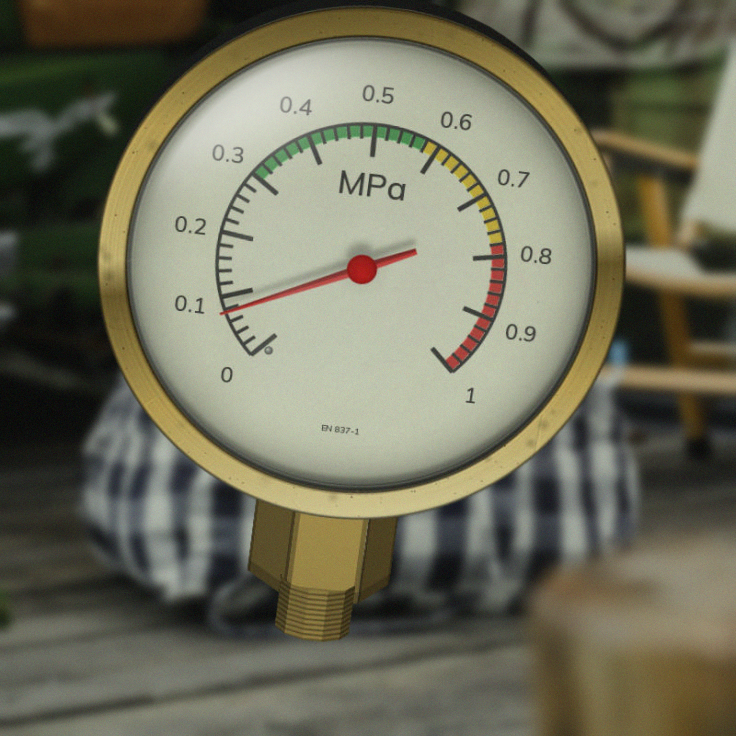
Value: 0.08 MPa
